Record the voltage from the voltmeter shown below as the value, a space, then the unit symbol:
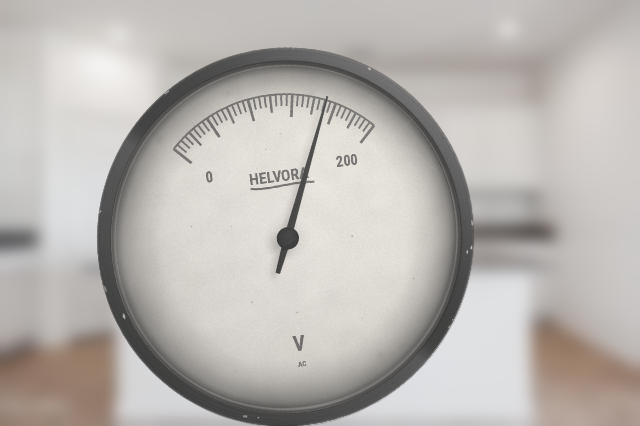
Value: 150 V
